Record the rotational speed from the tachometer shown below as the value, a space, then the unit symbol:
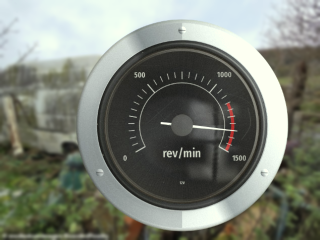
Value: 1350 rpm
